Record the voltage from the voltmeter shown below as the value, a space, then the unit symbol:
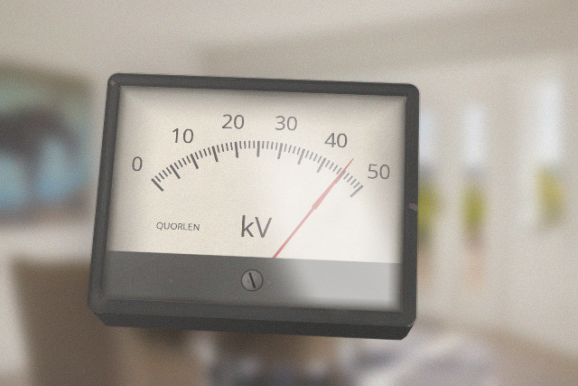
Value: 45 kV
